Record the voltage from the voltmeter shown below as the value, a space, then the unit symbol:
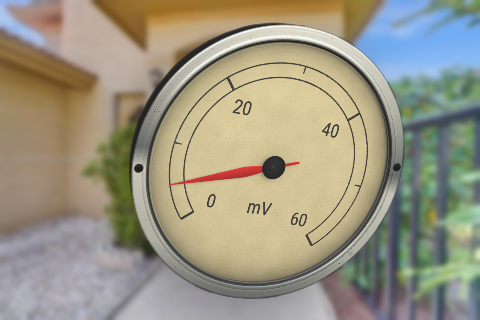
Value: 5 mV
